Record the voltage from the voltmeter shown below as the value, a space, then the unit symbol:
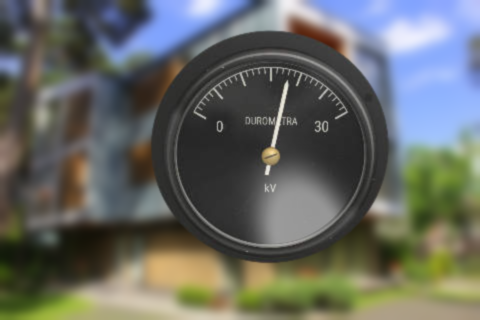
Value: 18 kV
